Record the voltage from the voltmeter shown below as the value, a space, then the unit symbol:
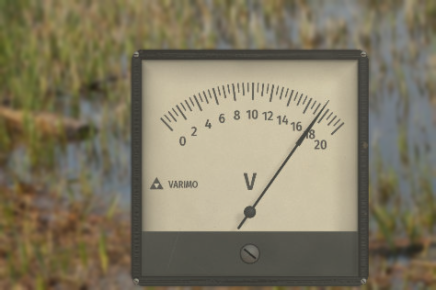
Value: 17.5 V
